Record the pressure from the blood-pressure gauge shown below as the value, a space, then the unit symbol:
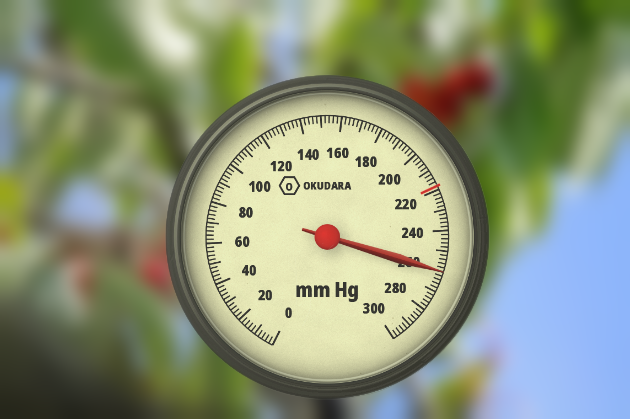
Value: 260 mmHg
